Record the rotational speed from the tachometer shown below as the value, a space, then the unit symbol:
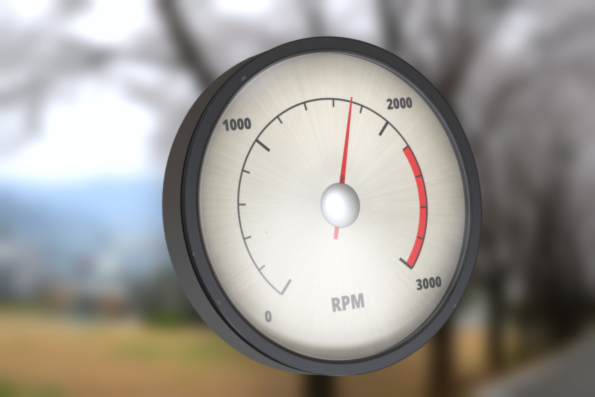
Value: 1700 rpm
